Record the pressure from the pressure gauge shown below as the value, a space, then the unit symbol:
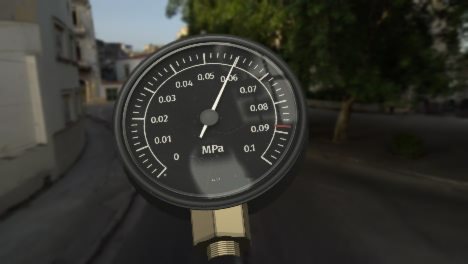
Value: 0.06 MPa
